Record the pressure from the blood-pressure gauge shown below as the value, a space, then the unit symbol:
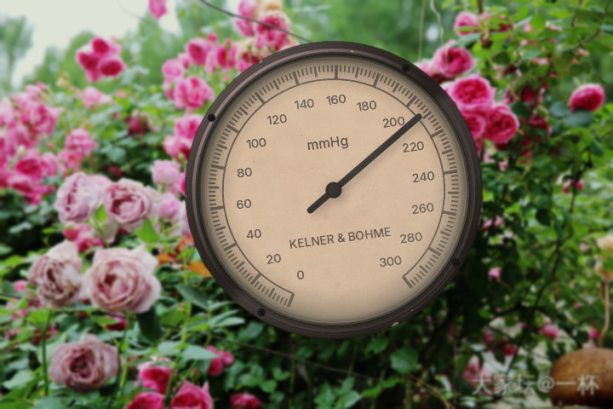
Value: 208 mmHg
